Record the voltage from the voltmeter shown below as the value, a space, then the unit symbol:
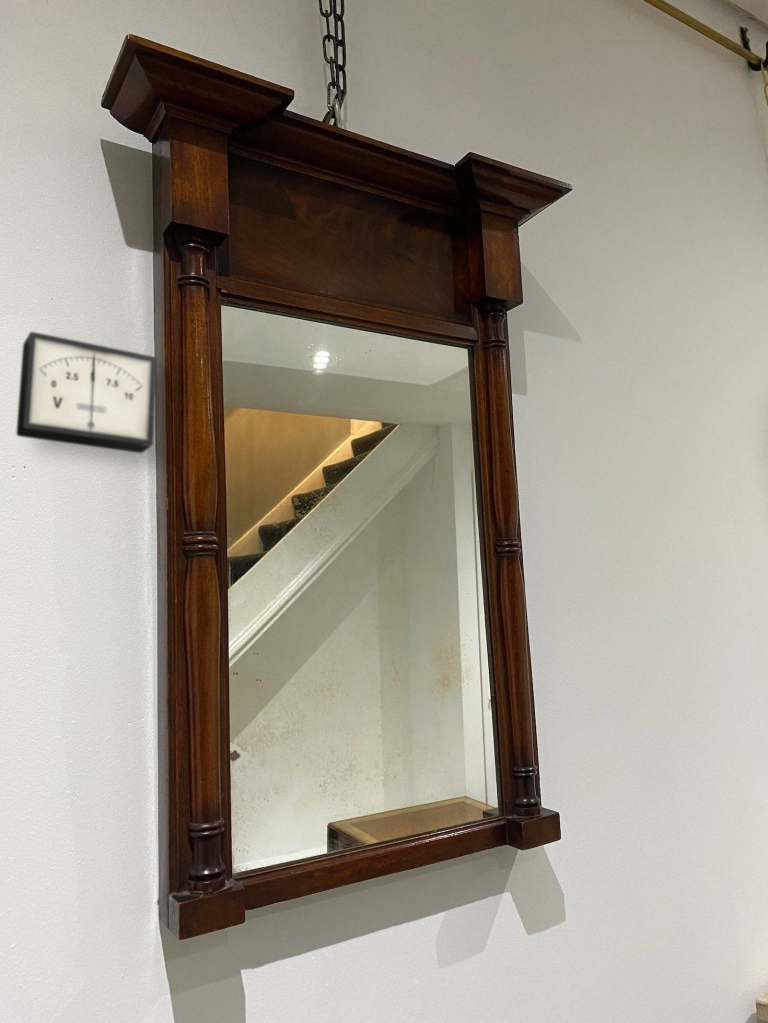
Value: 5 V
